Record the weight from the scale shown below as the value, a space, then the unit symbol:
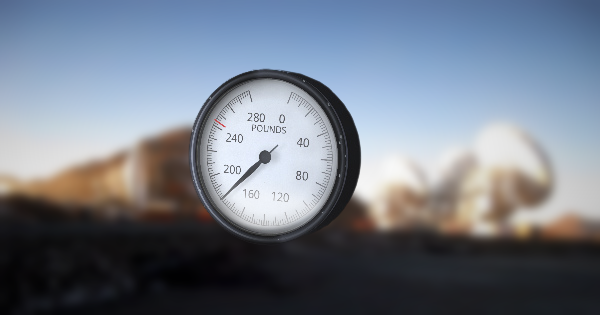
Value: 180 lb
